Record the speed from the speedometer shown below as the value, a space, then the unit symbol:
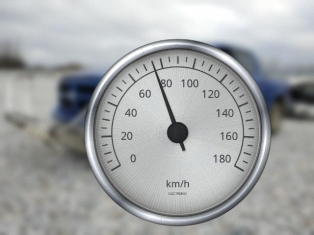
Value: 75 km/h
